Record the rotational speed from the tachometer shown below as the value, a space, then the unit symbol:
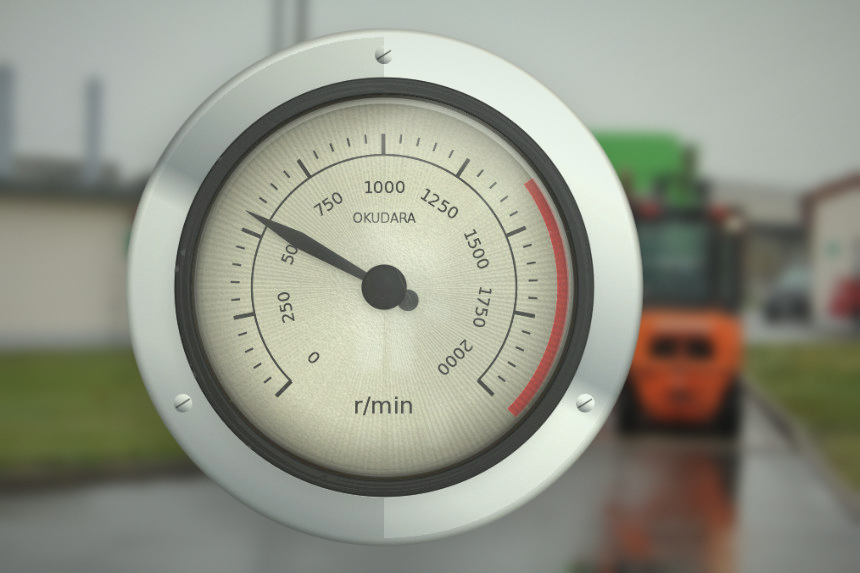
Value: 550 rpm
